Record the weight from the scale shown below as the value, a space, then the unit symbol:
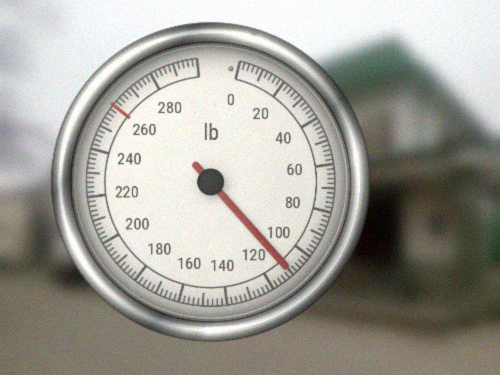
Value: 110 lb
